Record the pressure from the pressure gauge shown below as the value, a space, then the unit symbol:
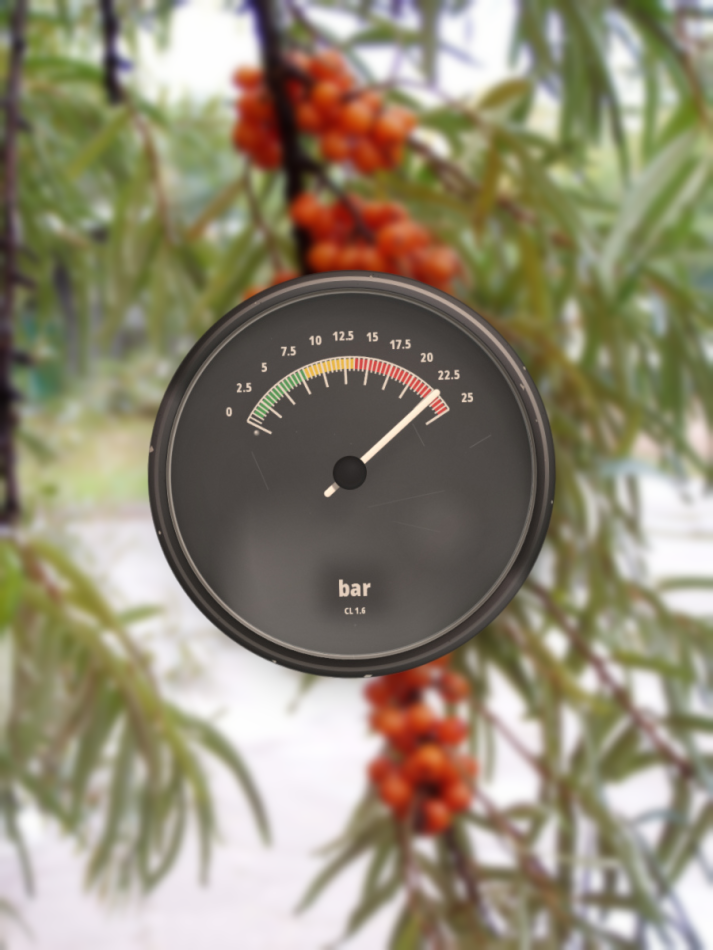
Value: 23 bar
